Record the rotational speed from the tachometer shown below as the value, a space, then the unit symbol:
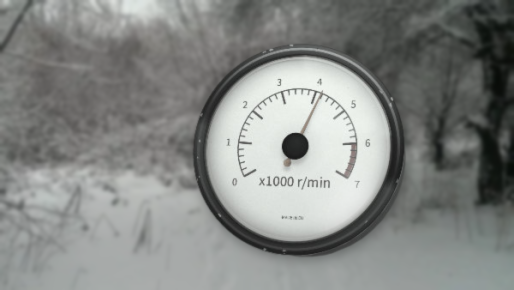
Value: 4200 rpm
